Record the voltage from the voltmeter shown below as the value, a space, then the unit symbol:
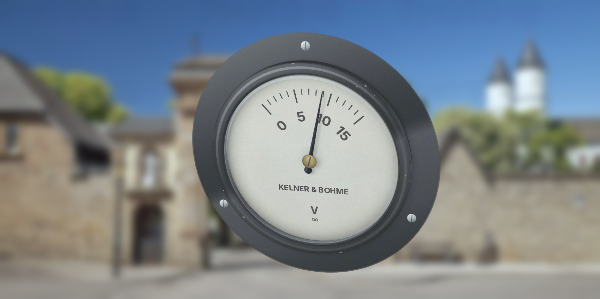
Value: 9 V
